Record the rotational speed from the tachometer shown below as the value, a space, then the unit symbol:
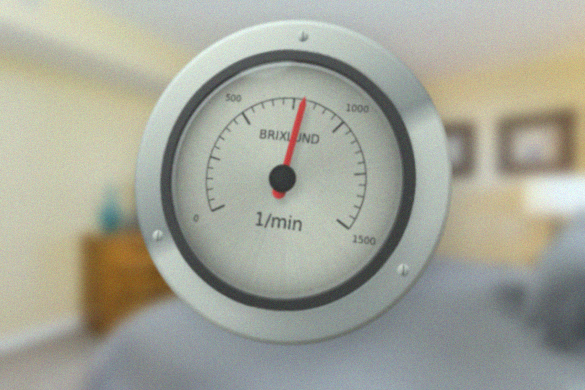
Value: 800 rpm
